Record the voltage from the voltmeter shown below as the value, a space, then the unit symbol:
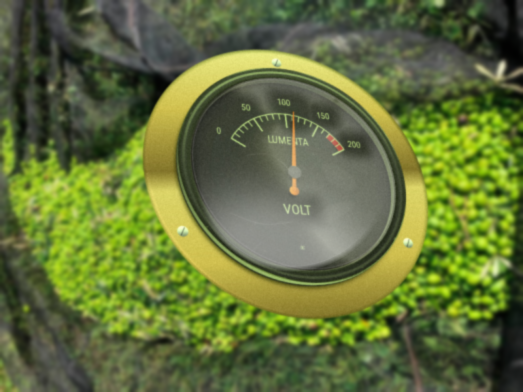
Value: 110 V
